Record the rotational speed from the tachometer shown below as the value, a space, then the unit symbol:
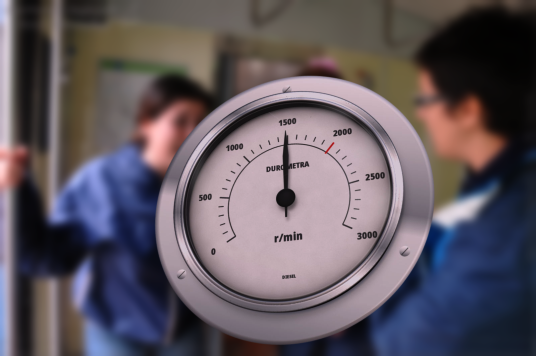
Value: 1500 rpm
